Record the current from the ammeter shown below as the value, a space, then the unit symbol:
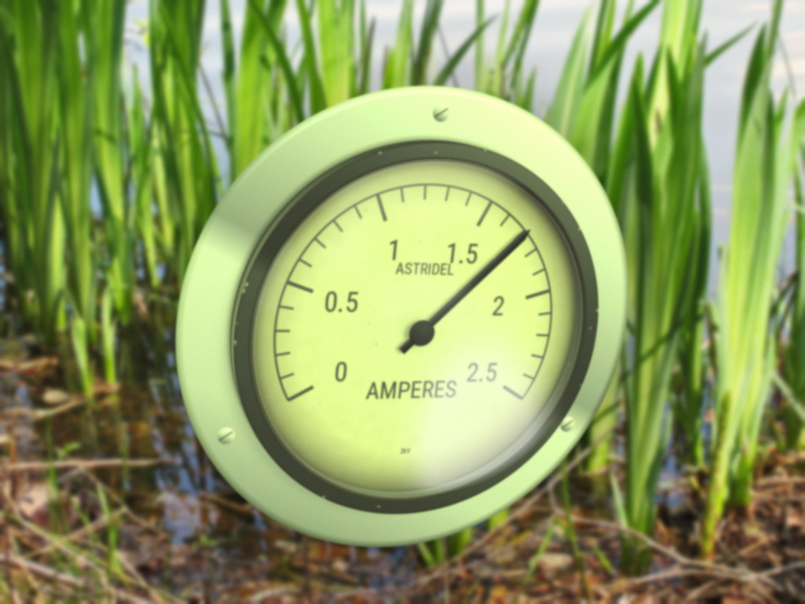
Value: 1.7 A
